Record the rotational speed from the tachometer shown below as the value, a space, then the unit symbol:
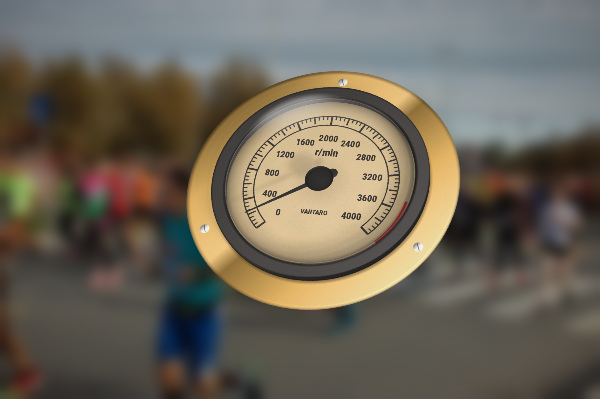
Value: 200 rpm
